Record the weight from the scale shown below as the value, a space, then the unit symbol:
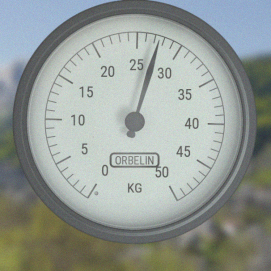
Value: 27.5 kg
